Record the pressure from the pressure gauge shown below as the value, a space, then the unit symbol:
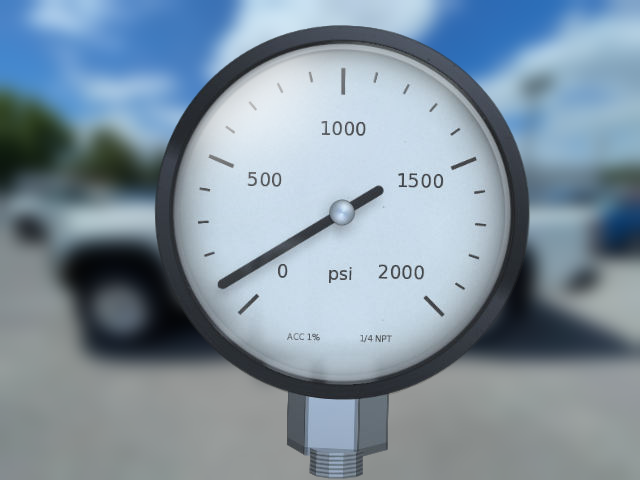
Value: 100 psi
